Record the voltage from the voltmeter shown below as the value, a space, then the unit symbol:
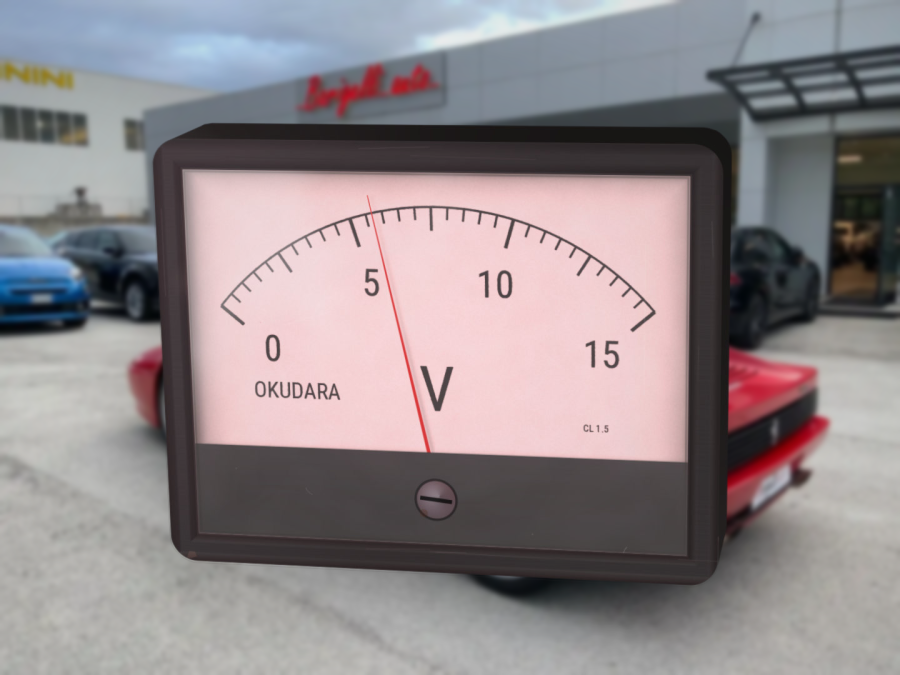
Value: 5.75 V
